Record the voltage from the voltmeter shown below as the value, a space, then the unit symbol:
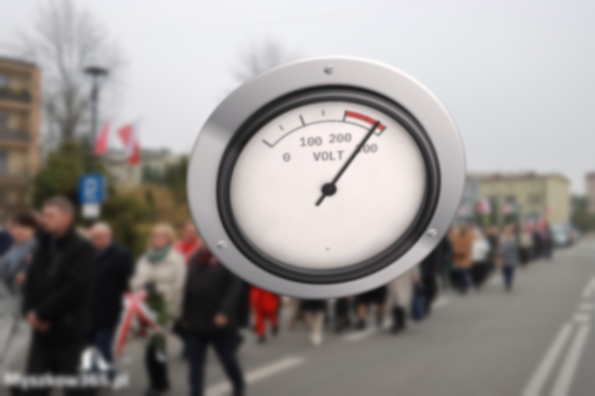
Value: 275 V
